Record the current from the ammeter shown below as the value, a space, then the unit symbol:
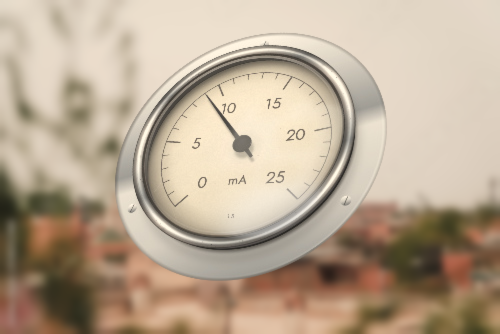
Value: 9 mA
